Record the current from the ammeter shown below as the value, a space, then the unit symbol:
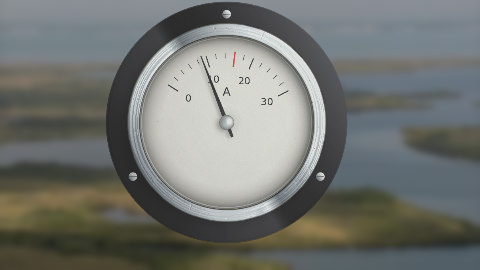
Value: 9 A
